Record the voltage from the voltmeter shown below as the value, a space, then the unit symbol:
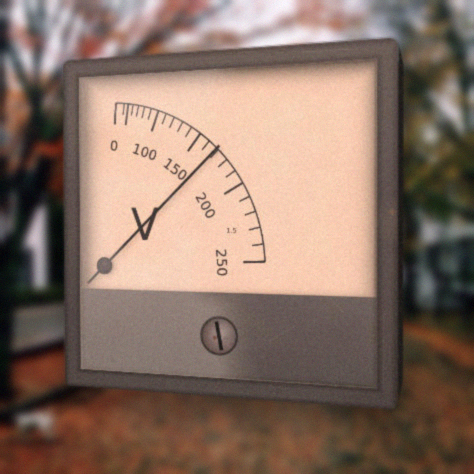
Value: 170 V
